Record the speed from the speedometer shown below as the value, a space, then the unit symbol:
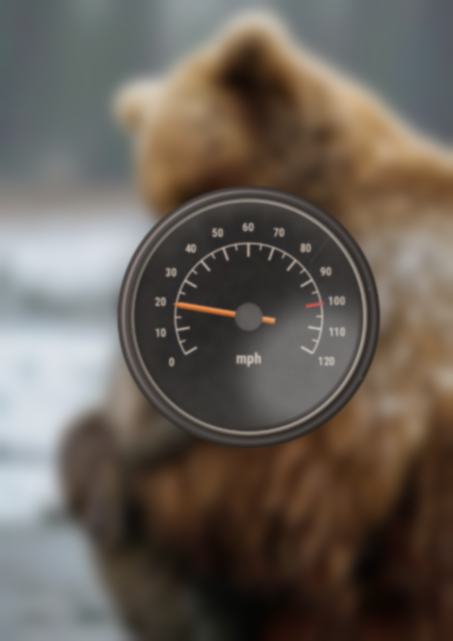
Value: 20 mph
